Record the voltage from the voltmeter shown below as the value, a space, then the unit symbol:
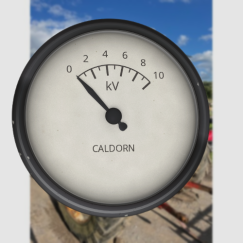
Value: 0 kV
